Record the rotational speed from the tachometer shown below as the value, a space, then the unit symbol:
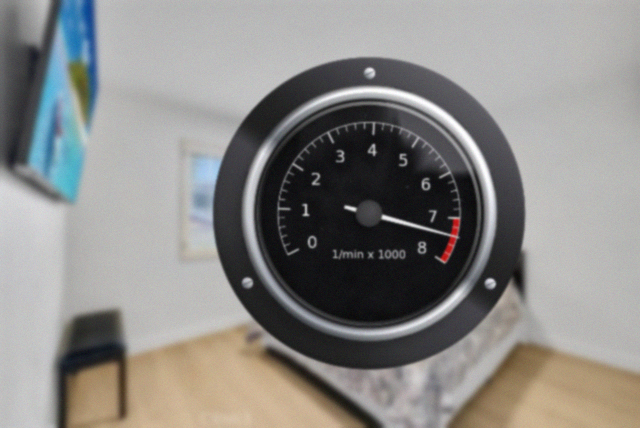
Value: 7400 rpm
